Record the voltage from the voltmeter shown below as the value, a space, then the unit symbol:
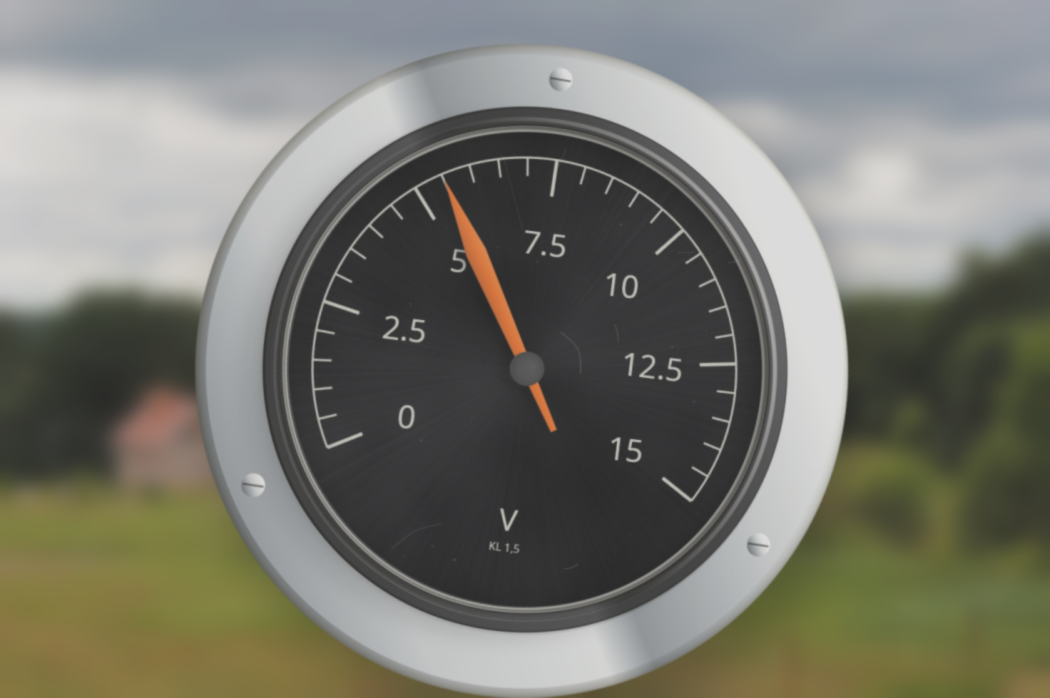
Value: 5.5 V
